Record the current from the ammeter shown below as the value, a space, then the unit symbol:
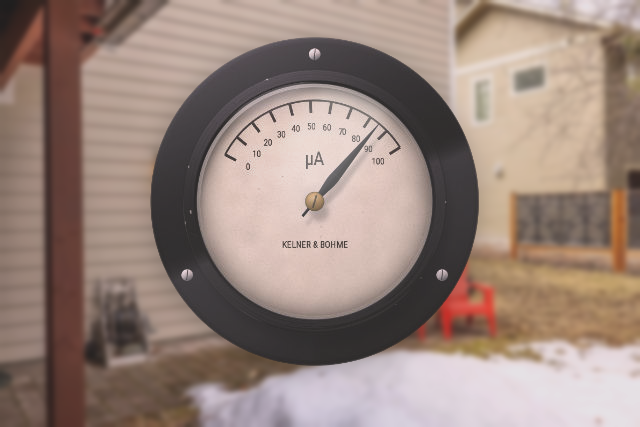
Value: 85 µA
